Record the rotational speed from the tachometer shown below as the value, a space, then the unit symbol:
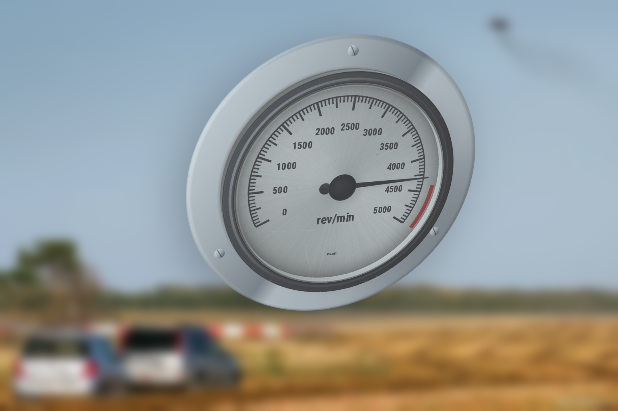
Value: 4250 rpm
